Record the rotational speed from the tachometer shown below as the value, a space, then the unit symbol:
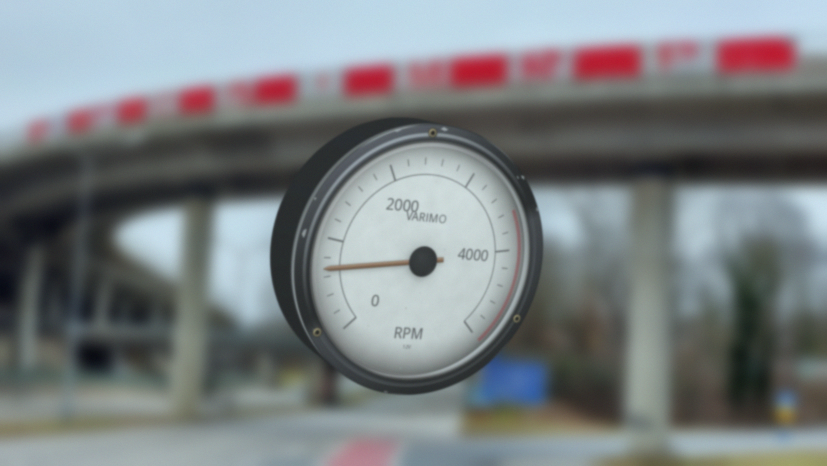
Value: 700 rpm
